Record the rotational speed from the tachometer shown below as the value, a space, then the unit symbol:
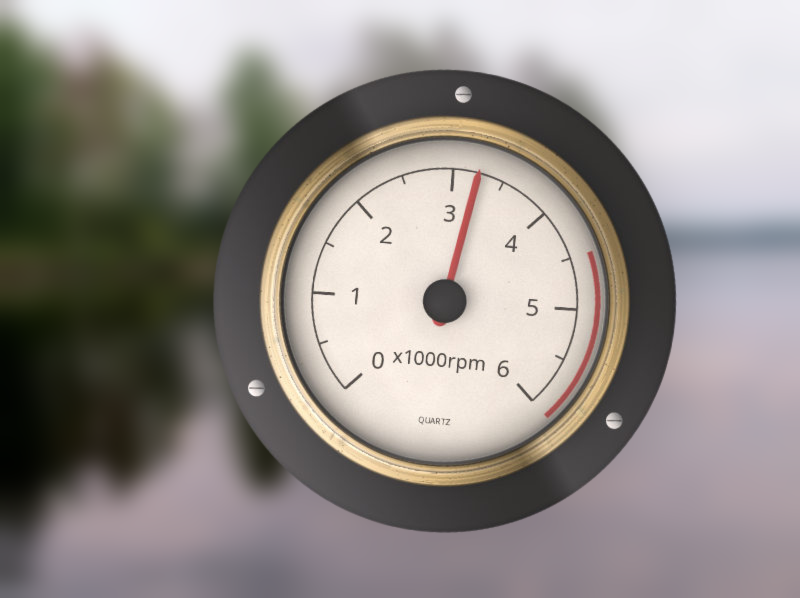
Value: 3250 rpm
